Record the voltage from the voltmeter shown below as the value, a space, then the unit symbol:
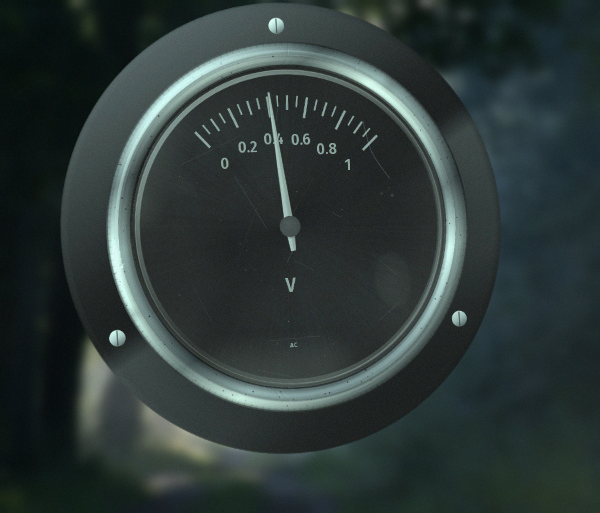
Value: 0.4 V
